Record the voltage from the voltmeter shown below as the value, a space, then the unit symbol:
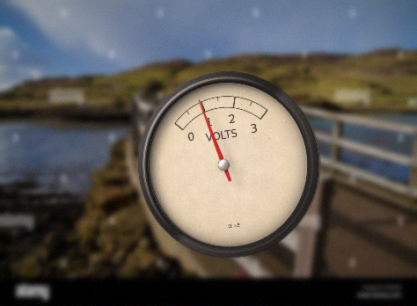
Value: 1 V
